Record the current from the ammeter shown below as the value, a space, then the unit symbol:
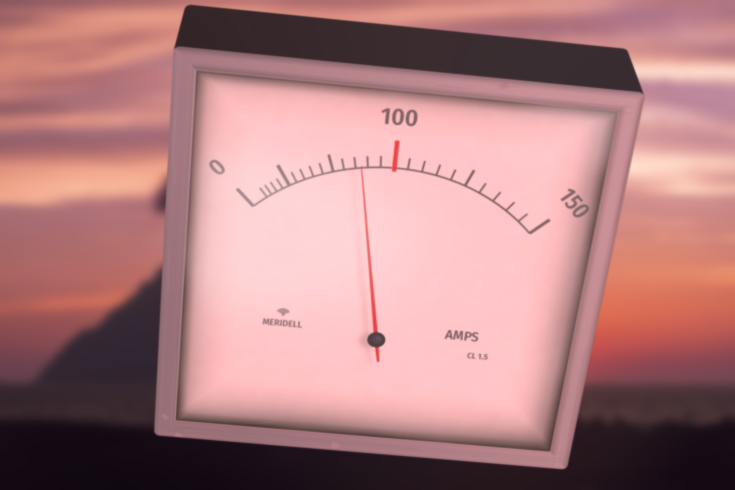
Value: 87.5 A
